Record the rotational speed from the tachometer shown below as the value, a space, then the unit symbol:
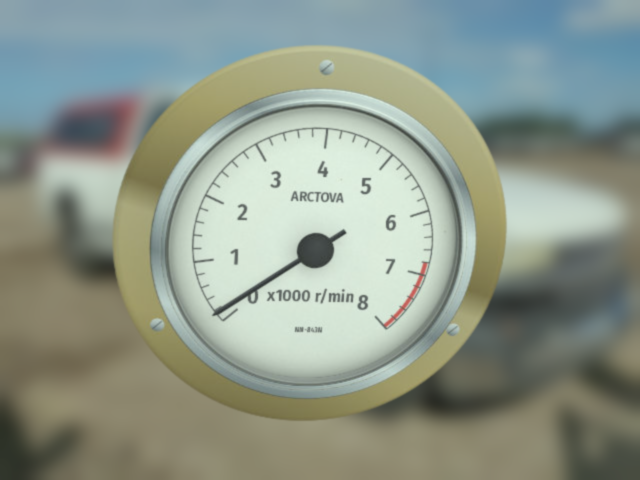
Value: 200 rpm
